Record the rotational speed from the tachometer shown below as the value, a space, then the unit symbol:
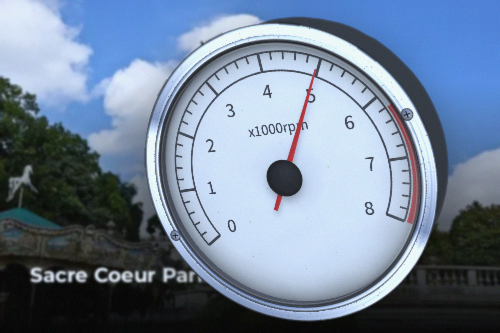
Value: 5000 rpm
